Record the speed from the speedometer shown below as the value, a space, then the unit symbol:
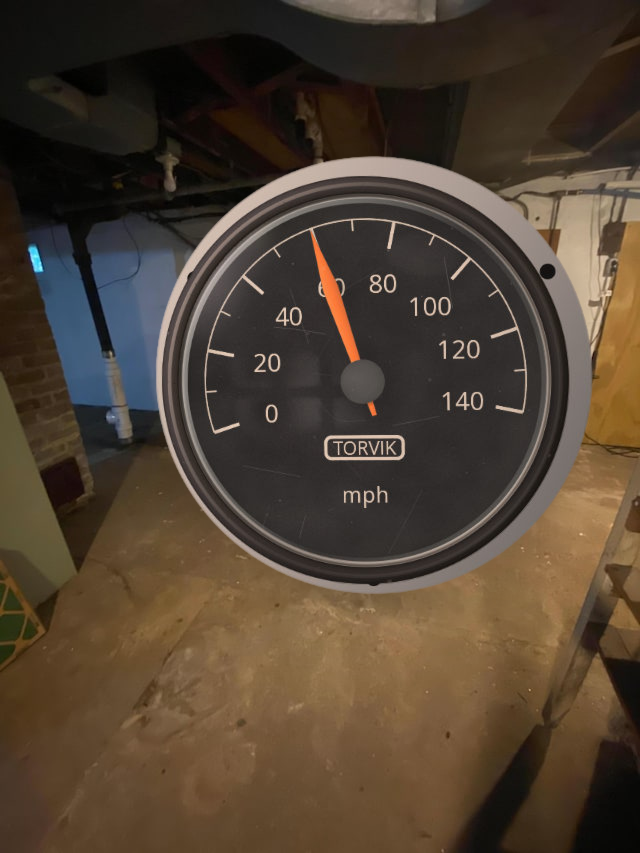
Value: 60 mph
